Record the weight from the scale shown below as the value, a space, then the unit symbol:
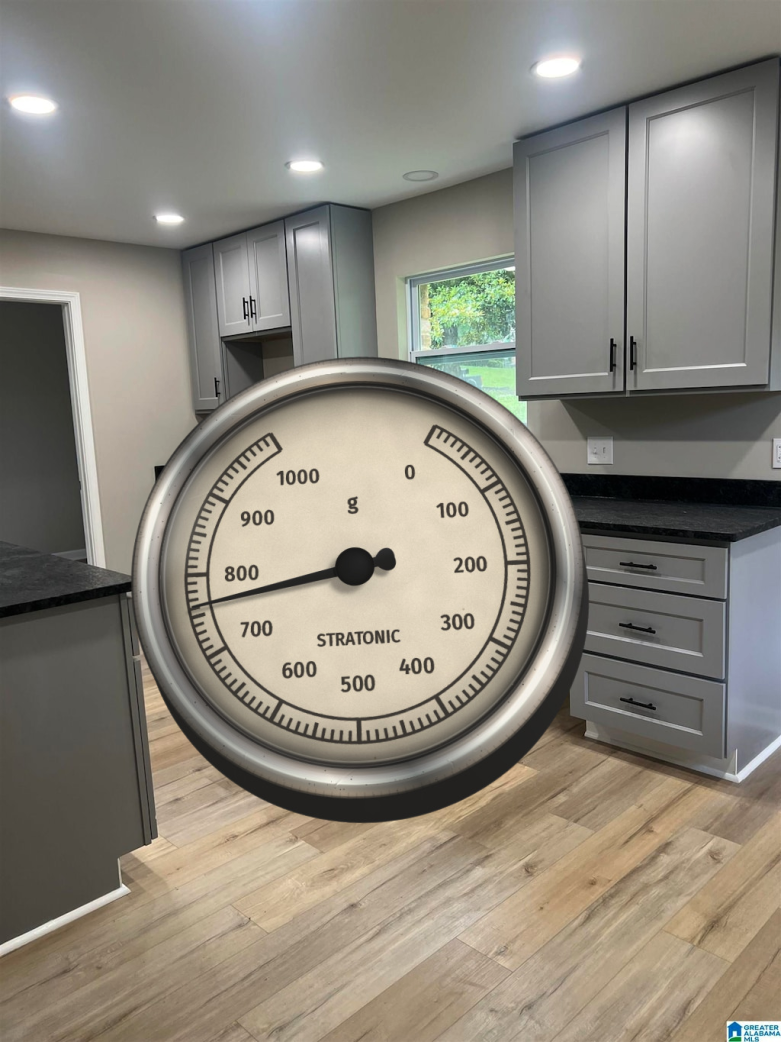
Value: 760 g
